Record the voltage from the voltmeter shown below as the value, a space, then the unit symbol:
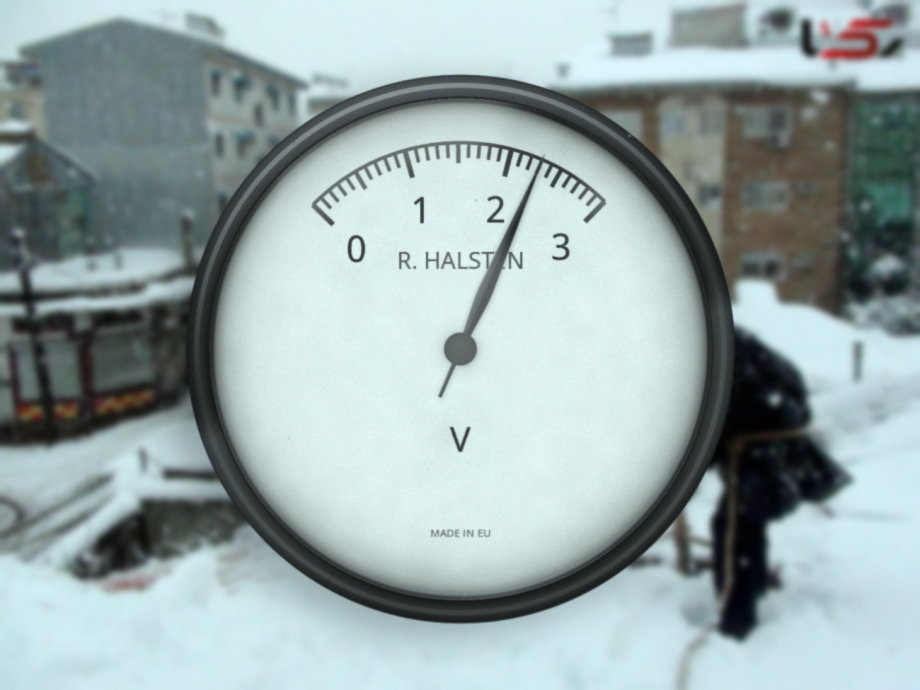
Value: 2.3 V
